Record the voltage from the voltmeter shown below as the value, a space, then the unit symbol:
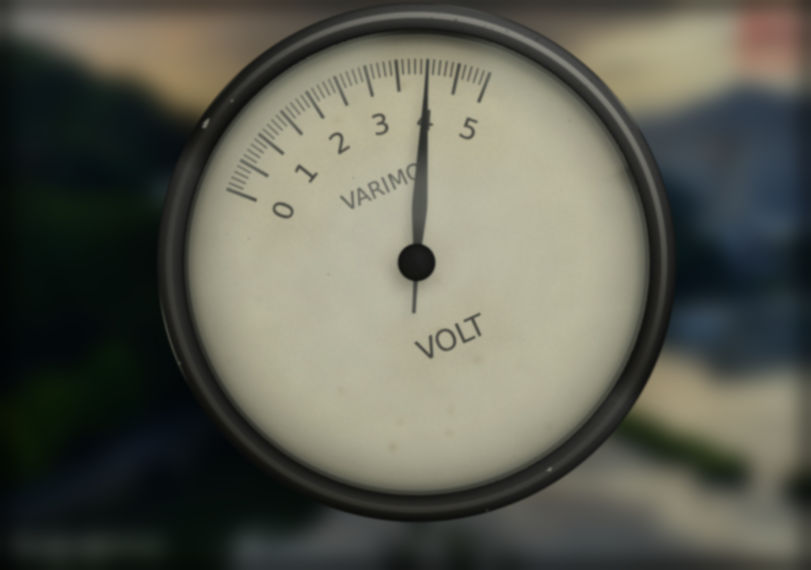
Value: 4 V
